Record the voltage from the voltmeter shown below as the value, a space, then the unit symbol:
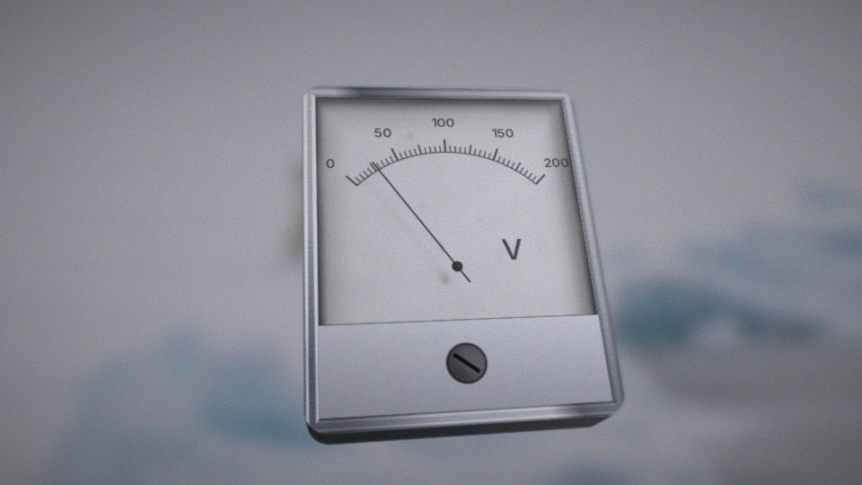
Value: 25 V
